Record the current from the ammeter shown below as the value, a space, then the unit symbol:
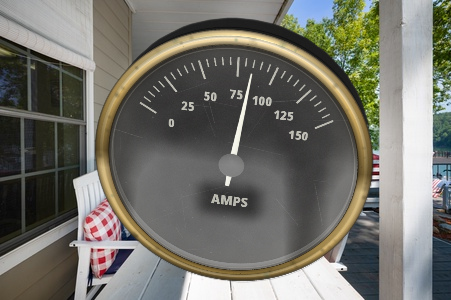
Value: 85 A
